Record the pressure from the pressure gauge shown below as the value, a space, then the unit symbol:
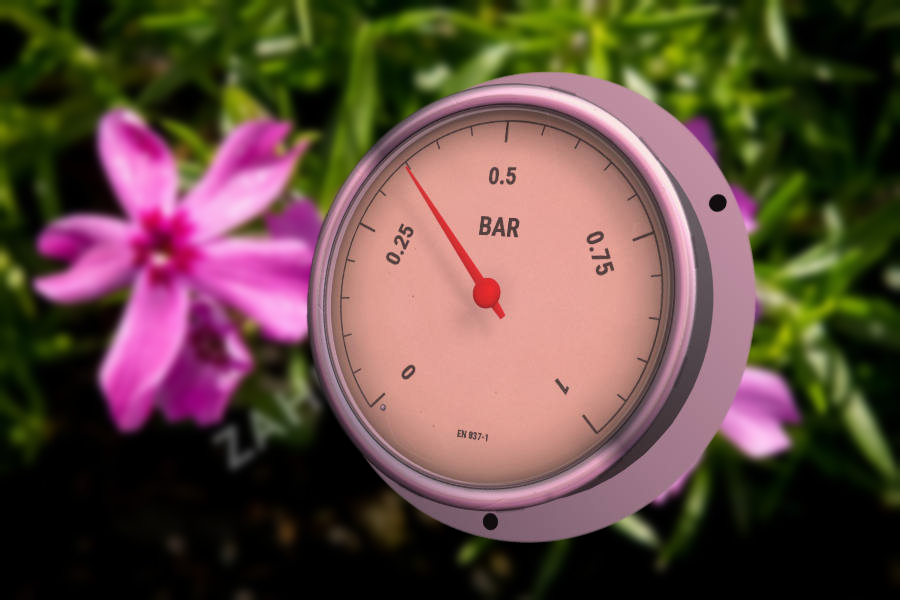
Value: 0.35 bar
